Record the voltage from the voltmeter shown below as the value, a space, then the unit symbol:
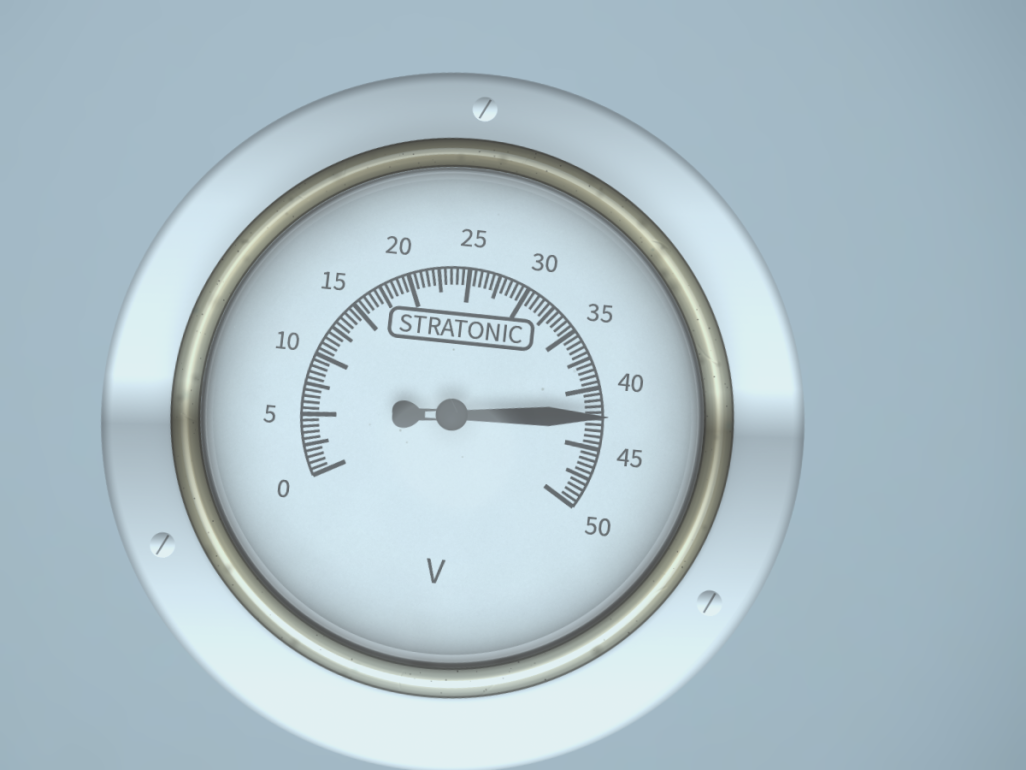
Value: 42.5 V
